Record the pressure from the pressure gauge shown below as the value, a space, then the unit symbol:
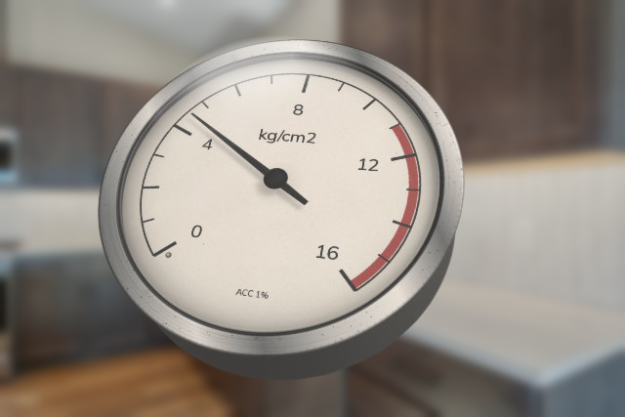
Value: 4.5 kg/cm²
